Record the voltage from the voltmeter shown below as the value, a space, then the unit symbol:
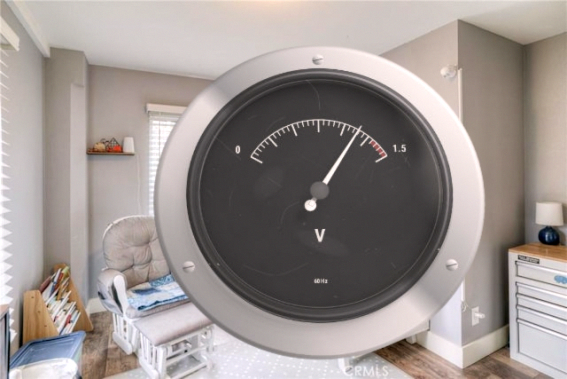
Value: 1.15 V
